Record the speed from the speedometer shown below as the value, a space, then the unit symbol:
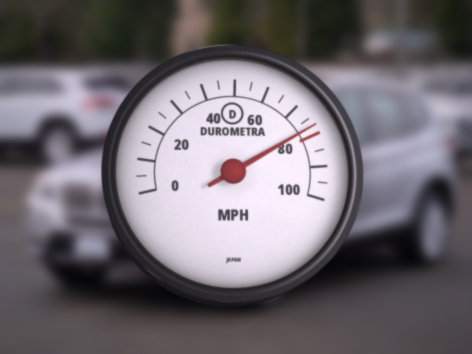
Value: 77.5 mph
